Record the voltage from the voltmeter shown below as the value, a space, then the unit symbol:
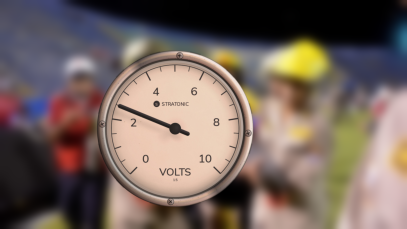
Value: 2.5 V
